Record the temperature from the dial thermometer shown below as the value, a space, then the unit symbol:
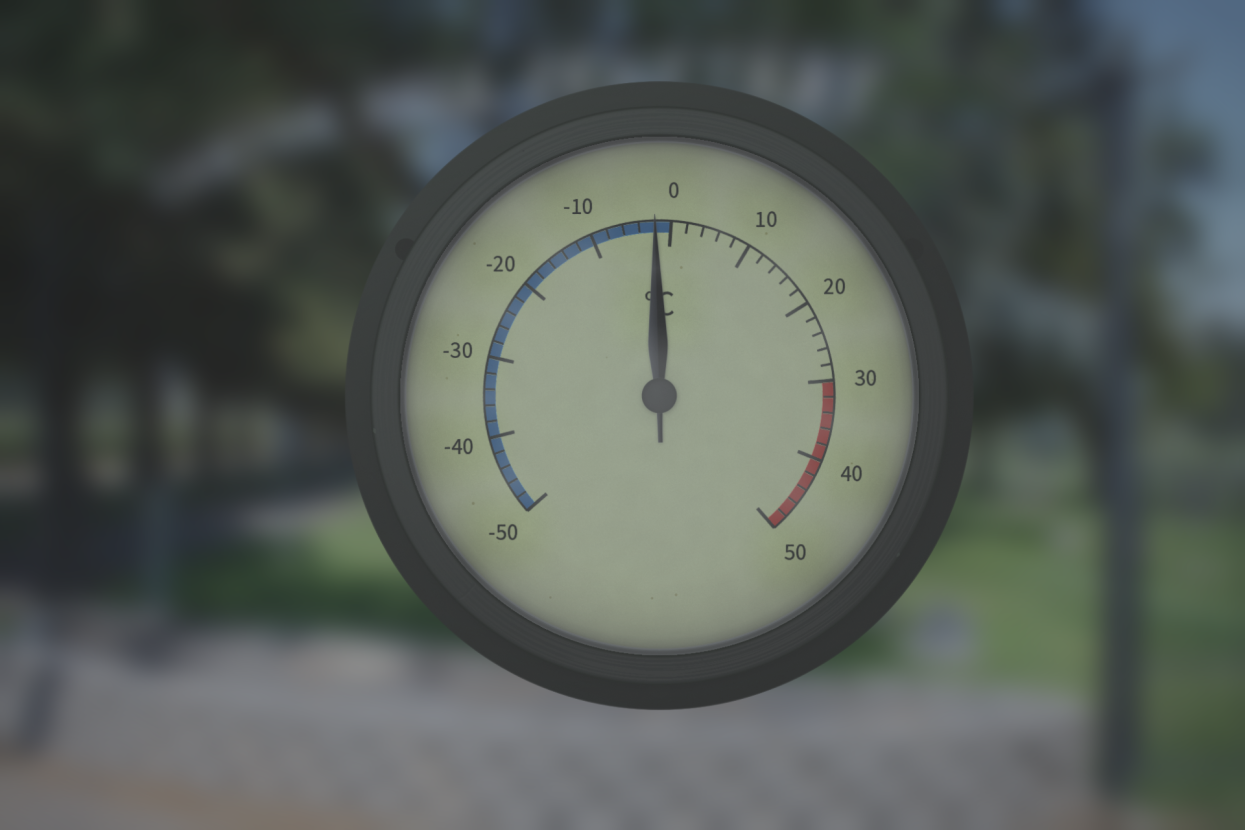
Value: -2 °C
